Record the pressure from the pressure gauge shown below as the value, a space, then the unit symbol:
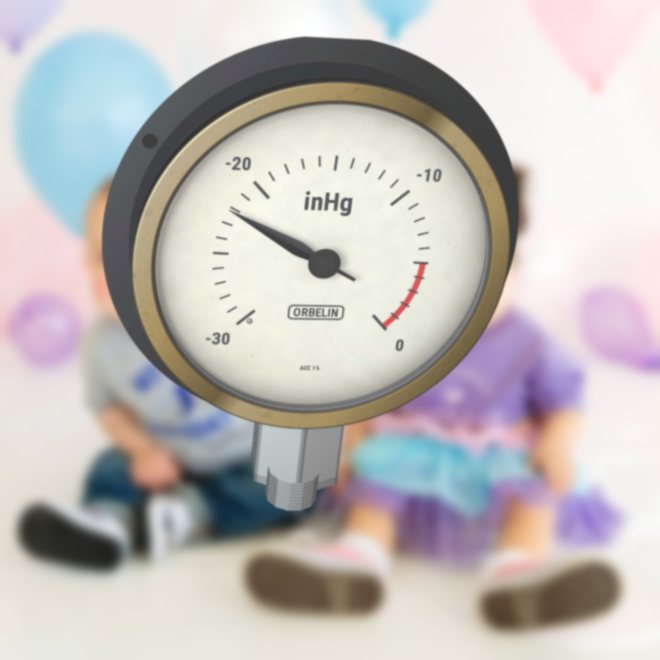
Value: -22 inHg
